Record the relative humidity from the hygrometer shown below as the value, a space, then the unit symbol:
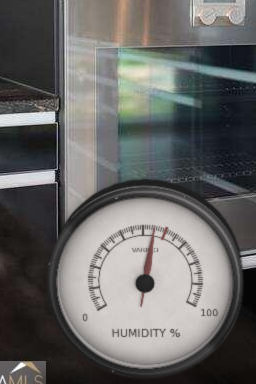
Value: 55 %
